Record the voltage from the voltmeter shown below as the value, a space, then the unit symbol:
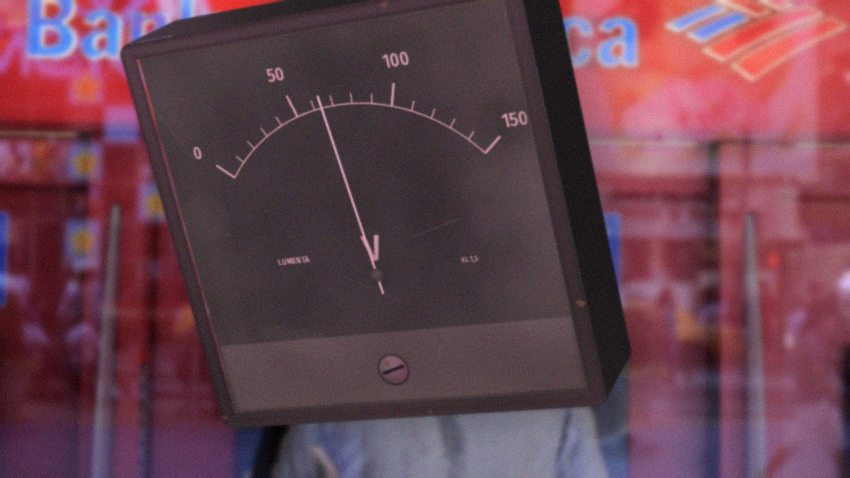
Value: 65 V
